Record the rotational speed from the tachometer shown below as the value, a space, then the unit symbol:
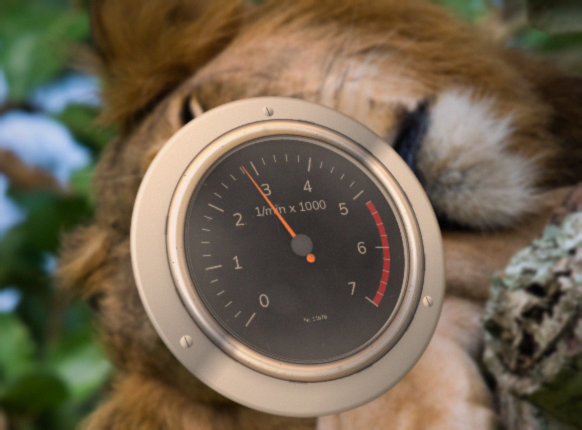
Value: 2800 rpm
